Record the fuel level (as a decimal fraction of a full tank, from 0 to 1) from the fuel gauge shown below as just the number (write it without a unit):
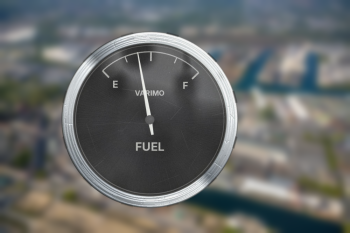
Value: 0.375
